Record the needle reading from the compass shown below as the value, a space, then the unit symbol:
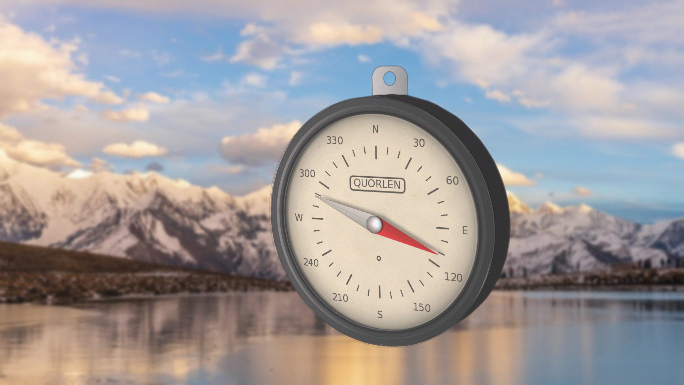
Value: 110 °
